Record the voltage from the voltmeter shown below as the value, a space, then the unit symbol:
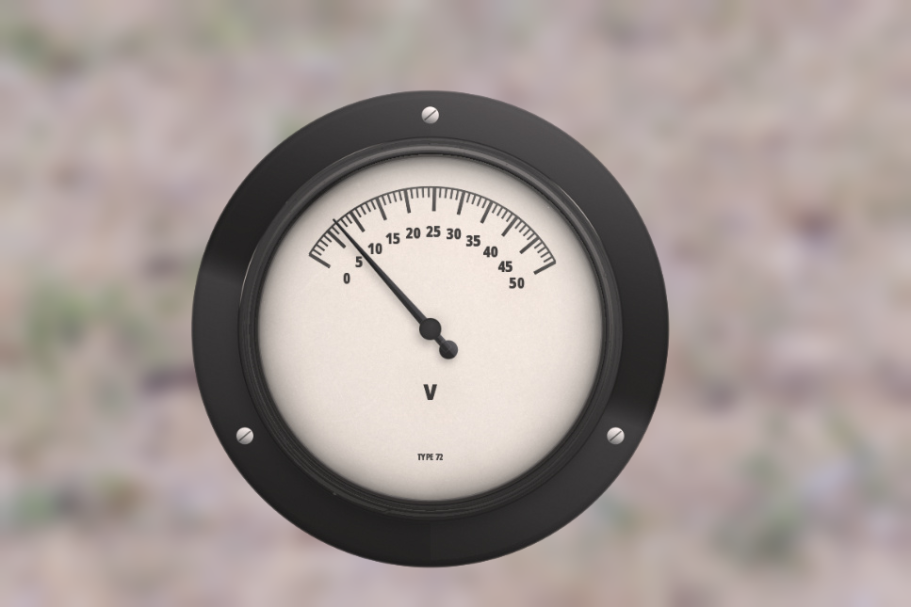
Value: 7 V
